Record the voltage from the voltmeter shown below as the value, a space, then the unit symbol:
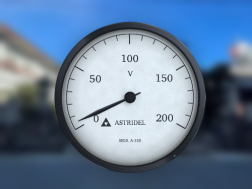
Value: 5 V
